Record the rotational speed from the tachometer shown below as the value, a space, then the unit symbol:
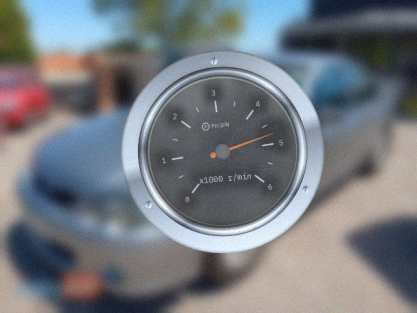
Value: 4750 rpm
